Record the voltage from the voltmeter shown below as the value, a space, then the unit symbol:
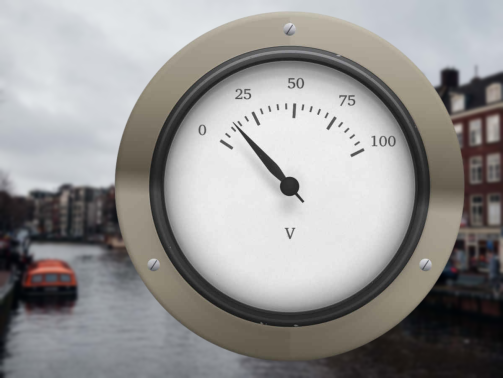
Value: 12.5 V
